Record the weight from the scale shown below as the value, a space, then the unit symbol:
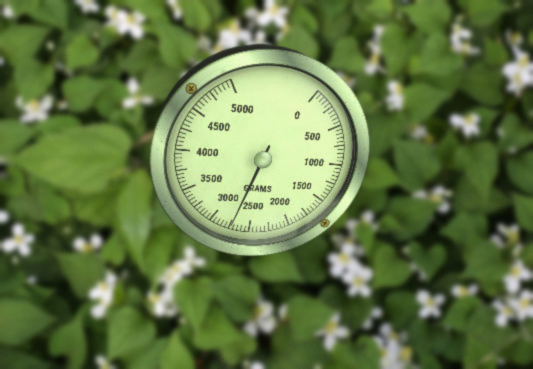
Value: 2750 g
